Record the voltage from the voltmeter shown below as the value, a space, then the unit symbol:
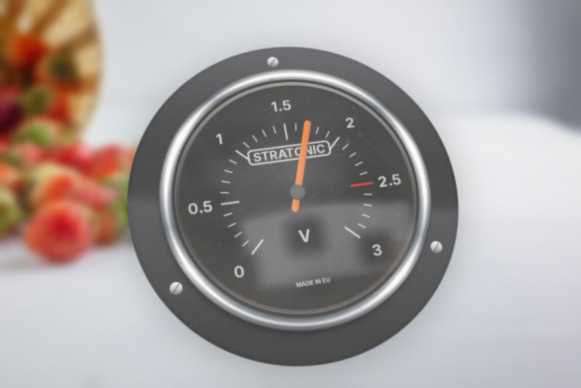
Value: 1.7 V
